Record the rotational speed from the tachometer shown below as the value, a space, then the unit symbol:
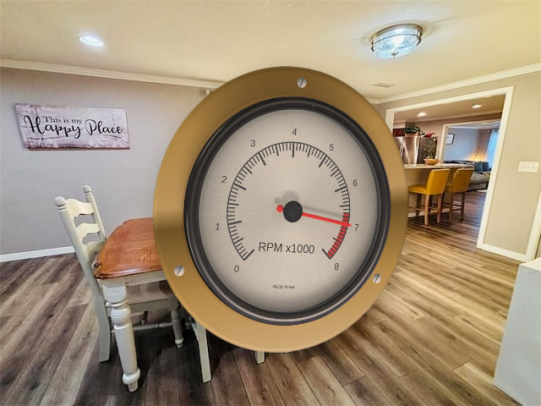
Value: 7000 rpm
